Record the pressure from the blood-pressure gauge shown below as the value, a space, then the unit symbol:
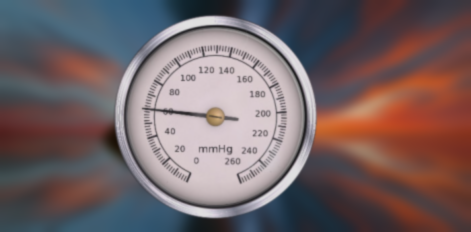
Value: 60 mmHg
